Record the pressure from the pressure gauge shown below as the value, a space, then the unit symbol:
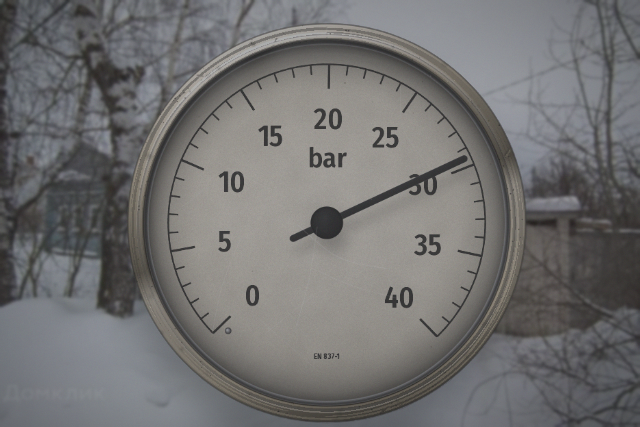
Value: 29.5 bar
